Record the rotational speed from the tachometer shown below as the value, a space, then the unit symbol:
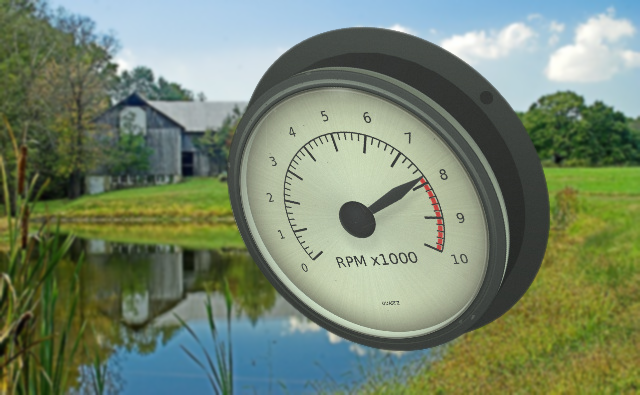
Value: 7800 rpm
